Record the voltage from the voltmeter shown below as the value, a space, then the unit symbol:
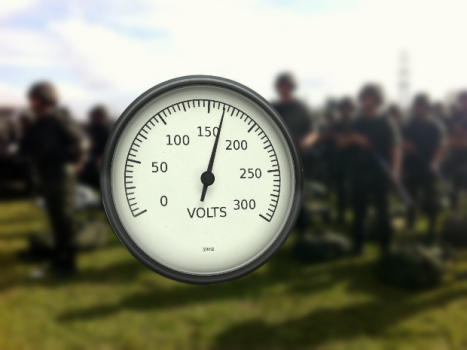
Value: 165 V
